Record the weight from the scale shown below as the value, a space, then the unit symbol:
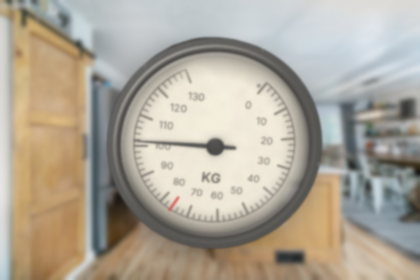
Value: 102 kg
